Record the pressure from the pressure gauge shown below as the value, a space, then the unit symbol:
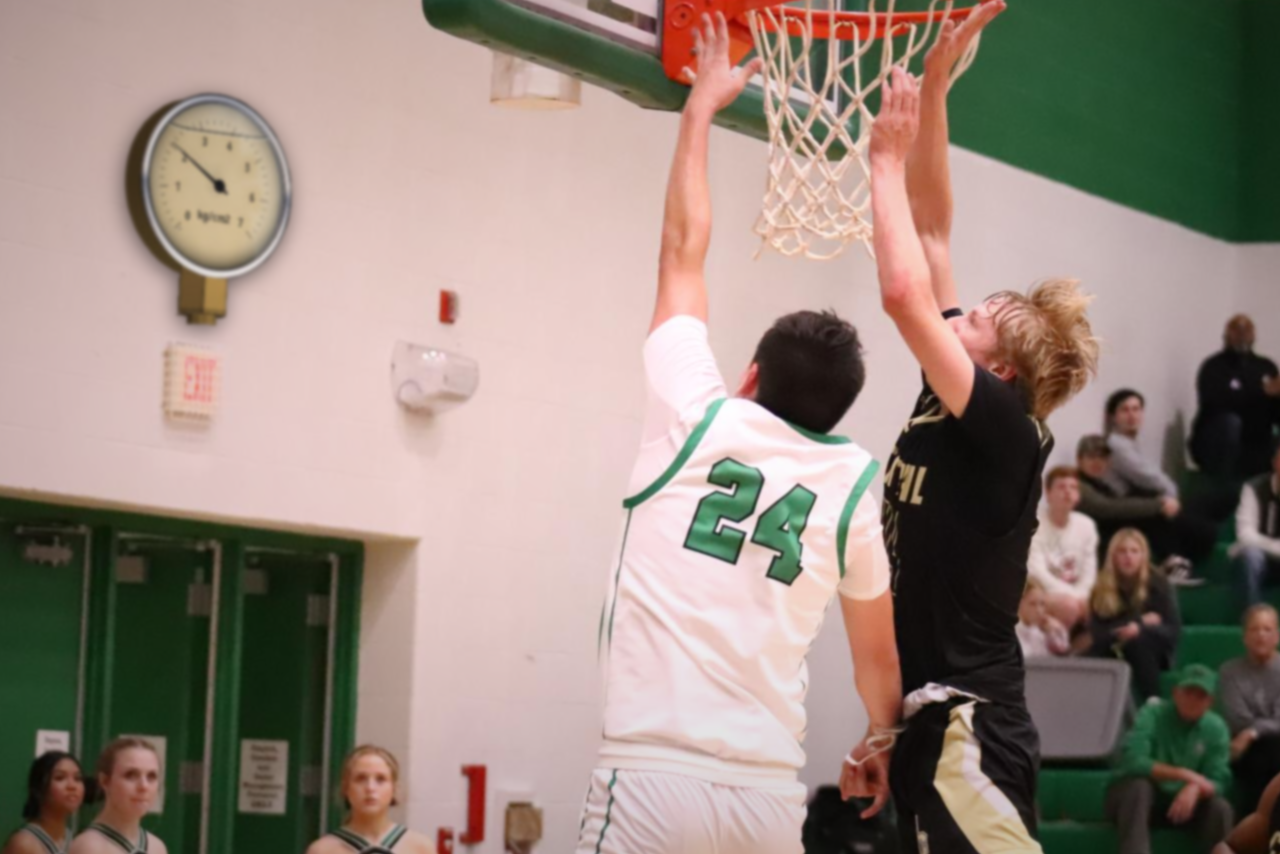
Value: 2 kg/cm²
